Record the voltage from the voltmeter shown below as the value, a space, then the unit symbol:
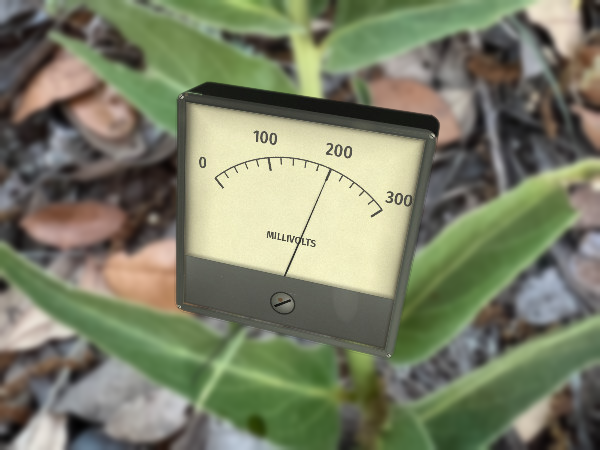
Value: 200 mV
